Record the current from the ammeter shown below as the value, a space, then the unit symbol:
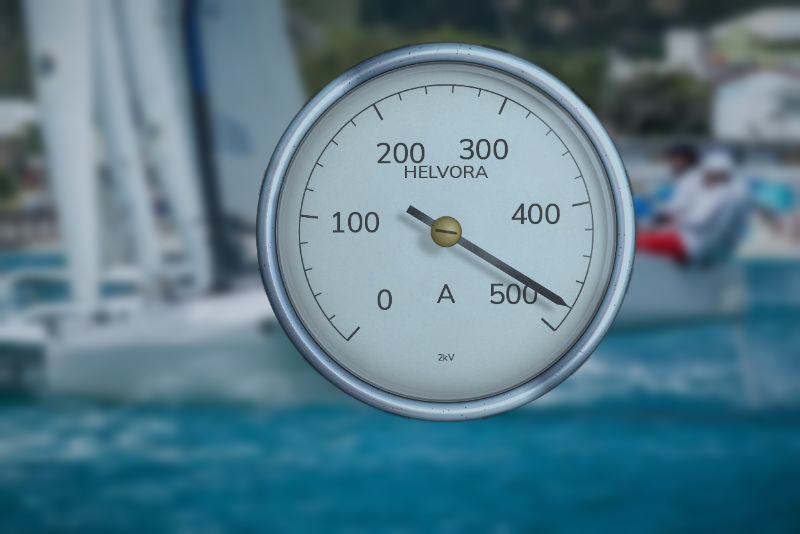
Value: 480 A
